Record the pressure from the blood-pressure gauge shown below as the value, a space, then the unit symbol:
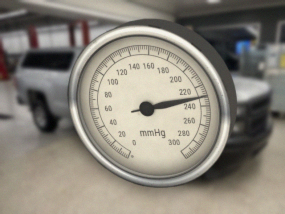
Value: 230 mmHg
